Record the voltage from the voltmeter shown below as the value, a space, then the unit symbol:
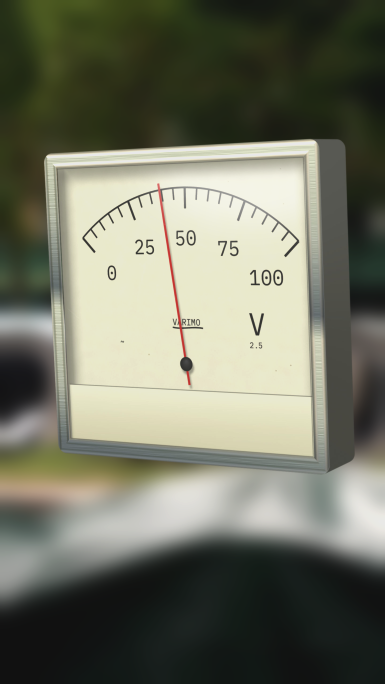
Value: 40 V
